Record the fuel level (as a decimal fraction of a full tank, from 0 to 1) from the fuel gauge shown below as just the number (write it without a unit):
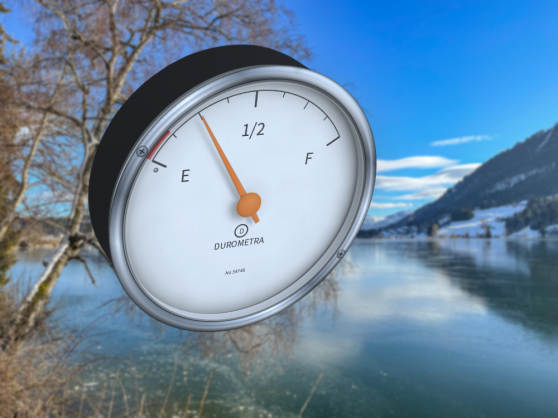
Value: 0.25
